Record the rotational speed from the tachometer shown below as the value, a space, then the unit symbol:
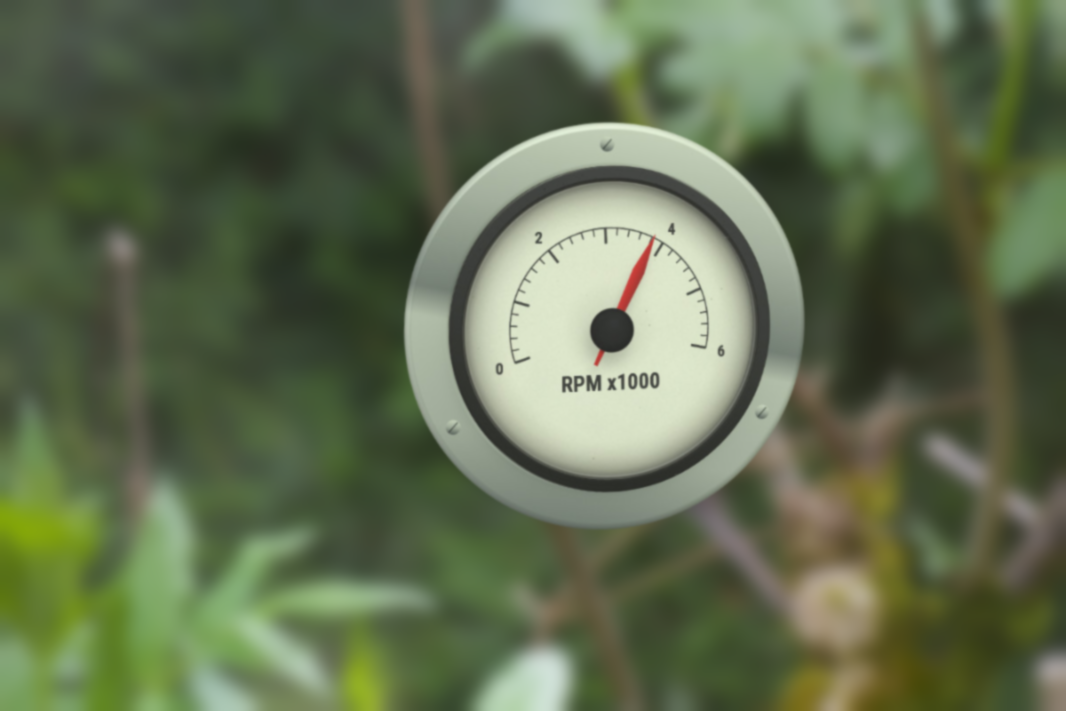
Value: 3800 rpm
